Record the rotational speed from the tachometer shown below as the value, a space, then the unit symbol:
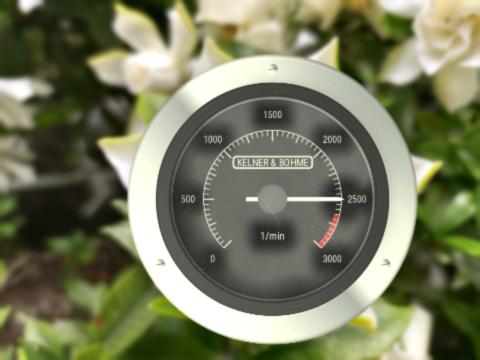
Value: 2500 rpm
